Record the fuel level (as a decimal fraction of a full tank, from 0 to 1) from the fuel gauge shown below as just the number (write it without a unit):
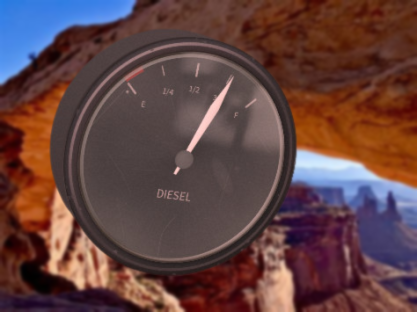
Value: 0.75
